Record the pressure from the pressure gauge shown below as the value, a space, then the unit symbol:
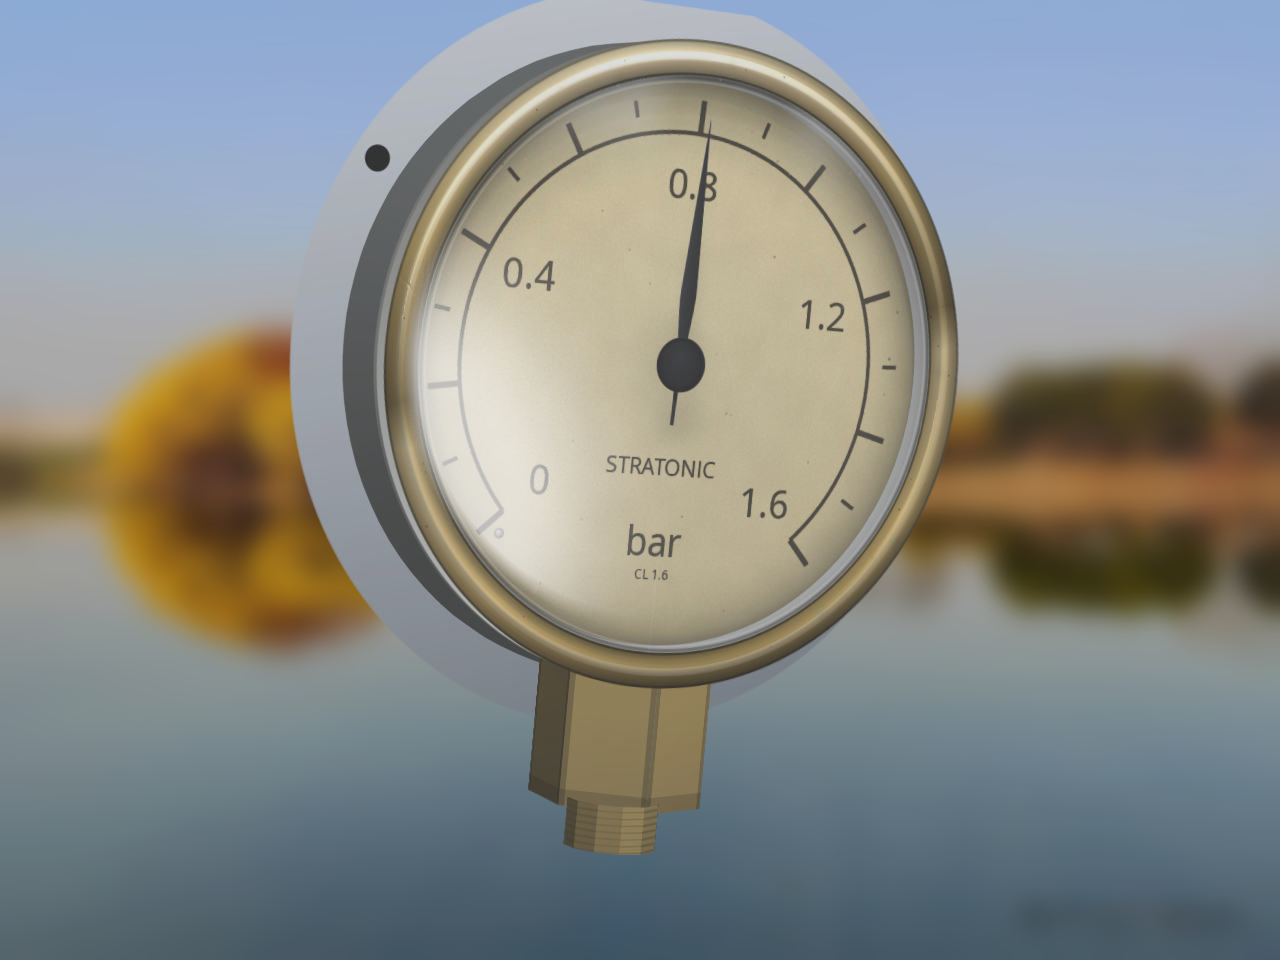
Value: 0.8 bar
